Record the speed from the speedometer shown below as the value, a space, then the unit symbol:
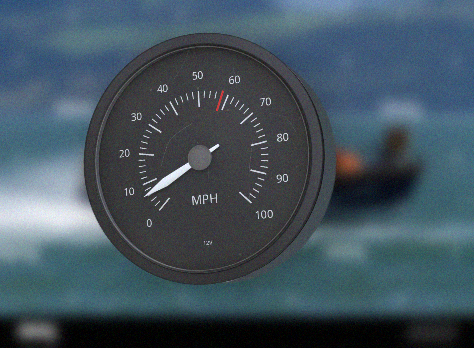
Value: 6 mph
